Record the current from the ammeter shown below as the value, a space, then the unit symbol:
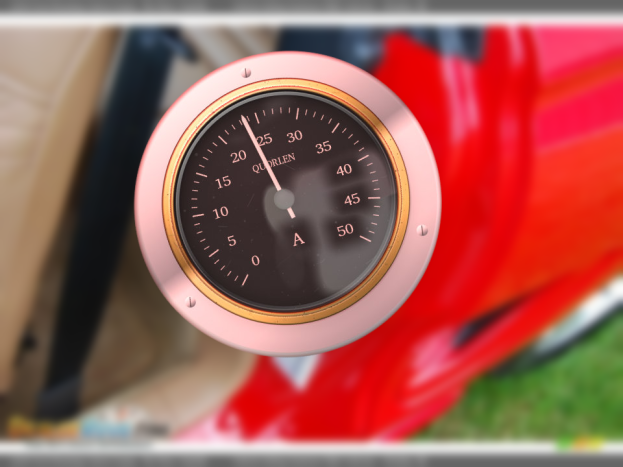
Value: 23.5 A
